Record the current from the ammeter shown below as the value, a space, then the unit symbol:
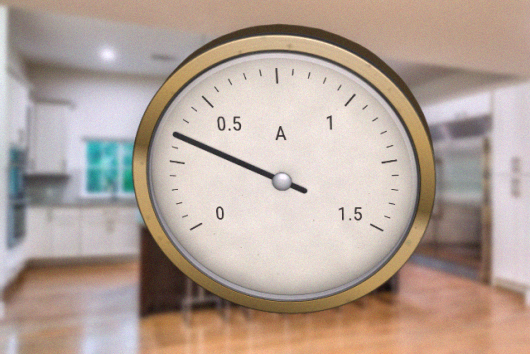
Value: 0.35 A
